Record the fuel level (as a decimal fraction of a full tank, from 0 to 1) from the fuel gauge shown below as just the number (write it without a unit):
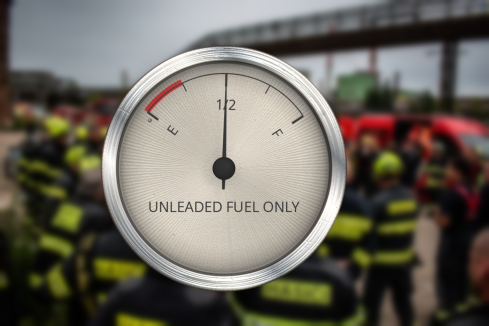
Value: 0.5
